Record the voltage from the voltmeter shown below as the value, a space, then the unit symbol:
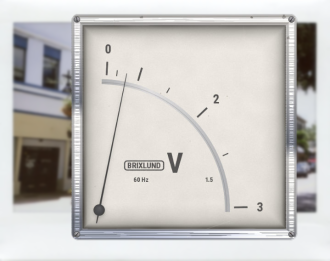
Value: 0.75 V
